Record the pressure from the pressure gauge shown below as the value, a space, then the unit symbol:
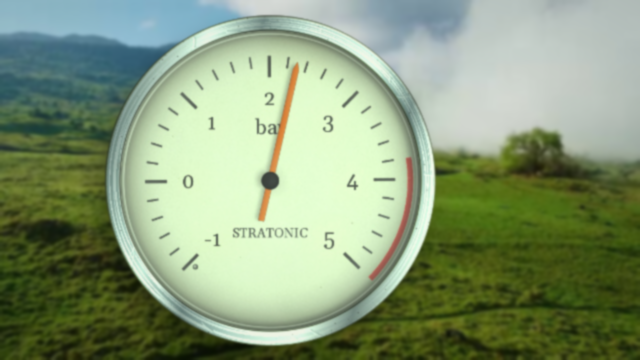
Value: 2.3 bar
